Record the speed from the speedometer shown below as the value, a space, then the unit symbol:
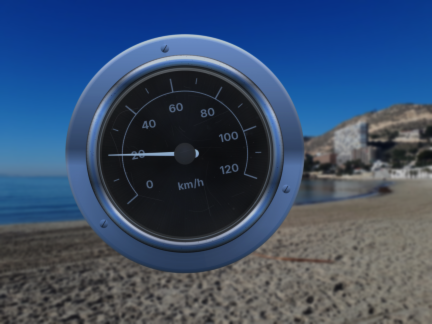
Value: 20 km/h
